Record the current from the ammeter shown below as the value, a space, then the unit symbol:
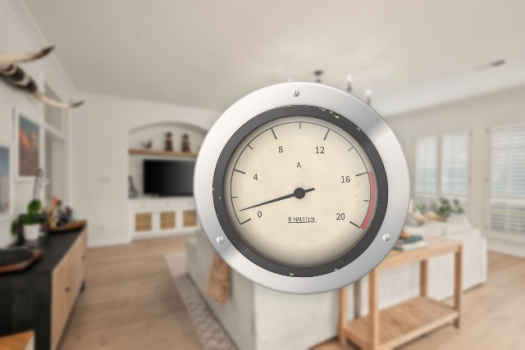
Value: 1 A
